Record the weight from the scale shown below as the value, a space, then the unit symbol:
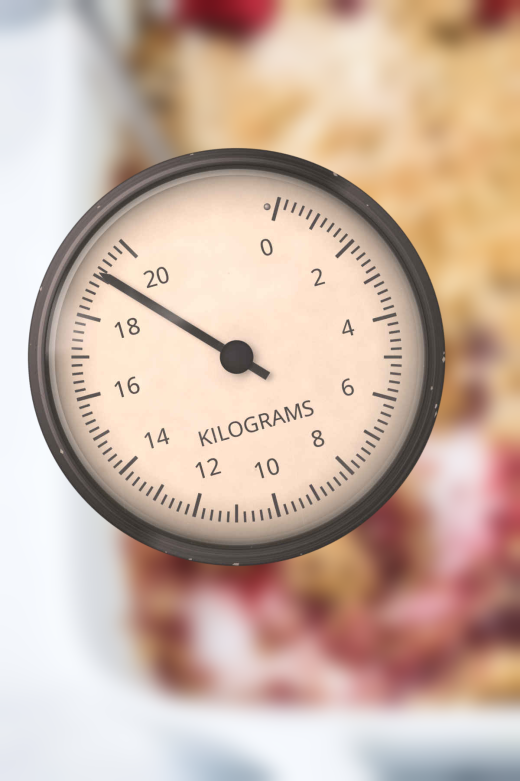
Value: 19.1 kg
